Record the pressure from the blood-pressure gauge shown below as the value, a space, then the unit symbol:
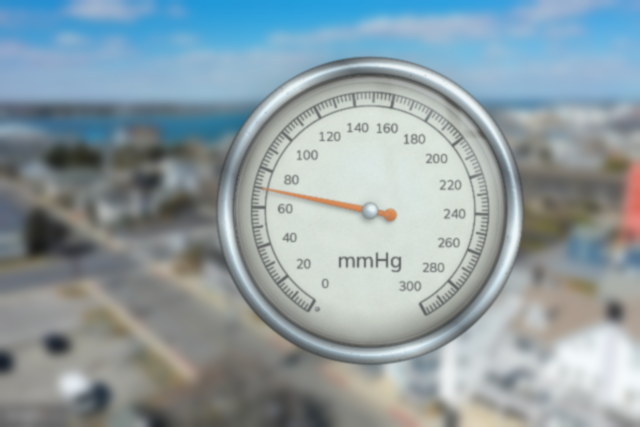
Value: 70 mmHg
